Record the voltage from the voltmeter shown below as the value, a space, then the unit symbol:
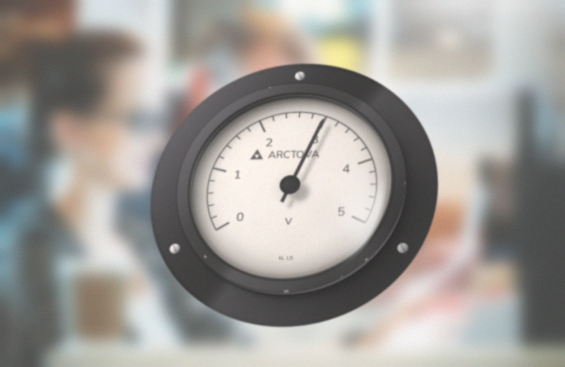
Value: 3 V
